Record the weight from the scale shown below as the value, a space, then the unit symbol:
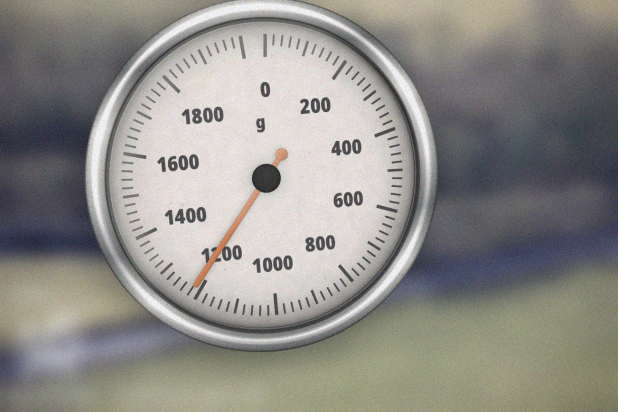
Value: 1220 g
